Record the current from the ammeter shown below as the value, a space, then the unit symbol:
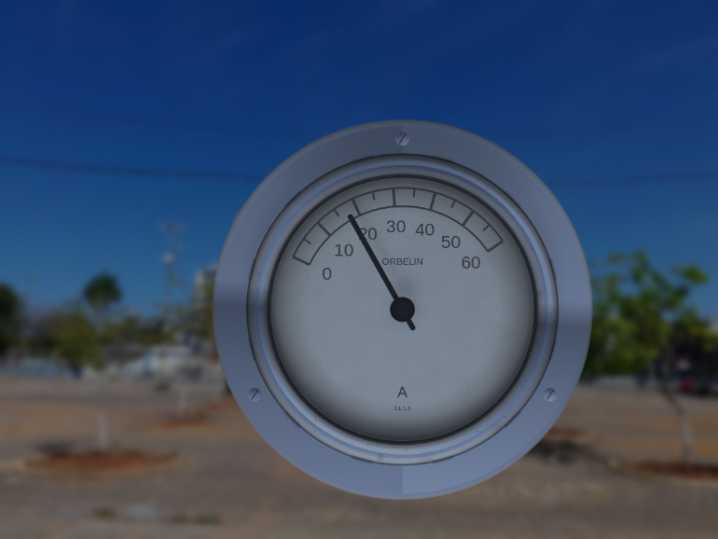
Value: 17.5 A
